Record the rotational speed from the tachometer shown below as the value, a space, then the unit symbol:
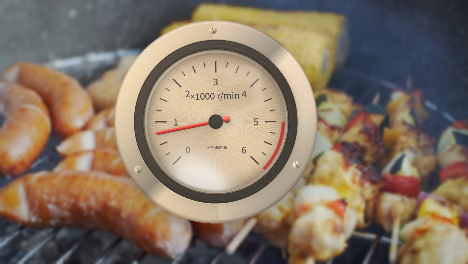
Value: 750 rpm
